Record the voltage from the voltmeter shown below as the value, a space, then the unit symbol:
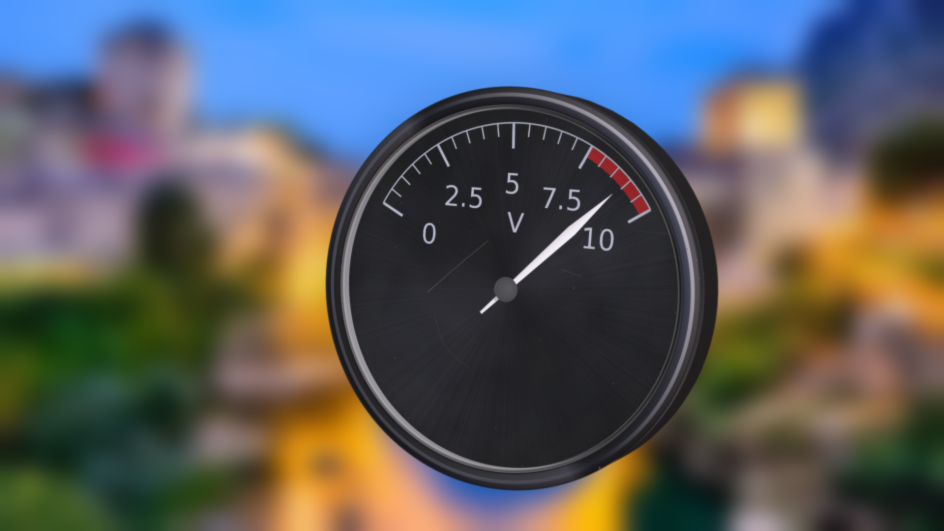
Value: 9 V
